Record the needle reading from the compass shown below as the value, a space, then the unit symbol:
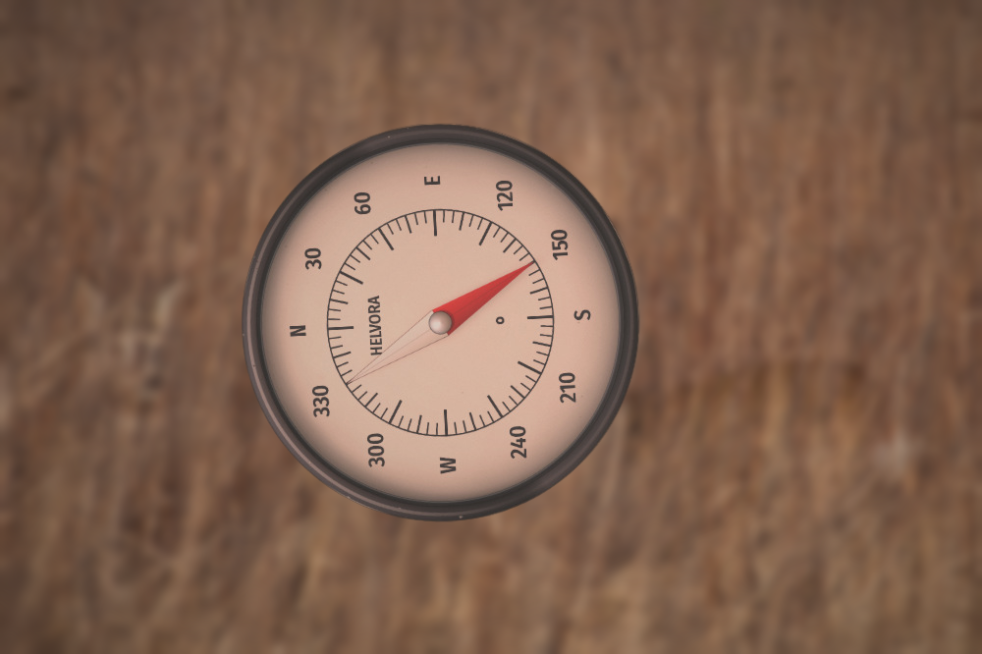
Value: 150 °
